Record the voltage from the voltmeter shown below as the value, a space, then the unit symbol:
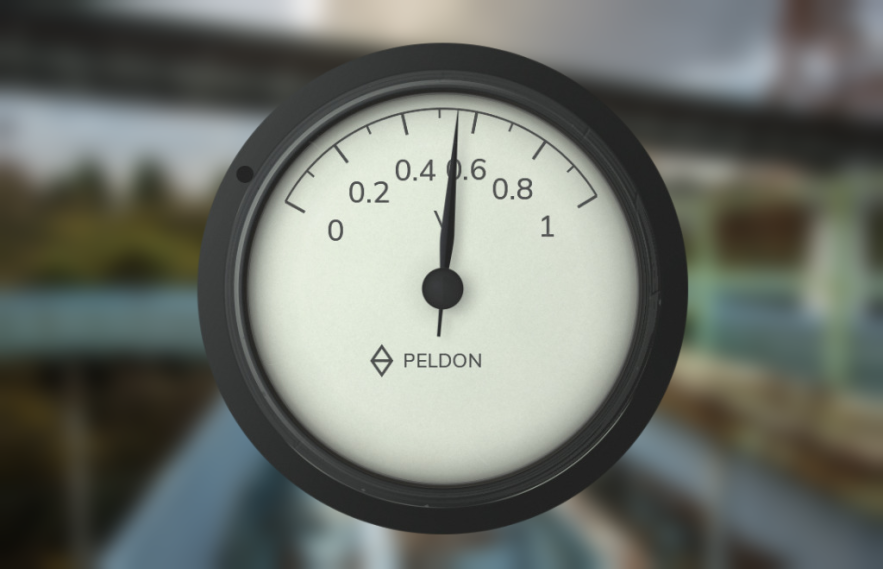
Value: 0.55 V
